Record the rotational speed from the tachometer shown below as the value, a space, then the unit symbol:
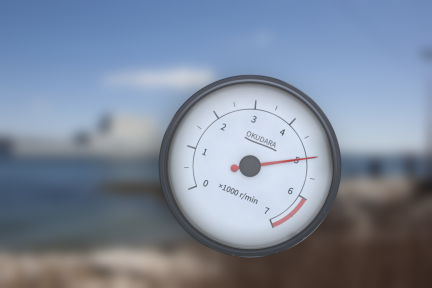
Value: 5000 rpm
